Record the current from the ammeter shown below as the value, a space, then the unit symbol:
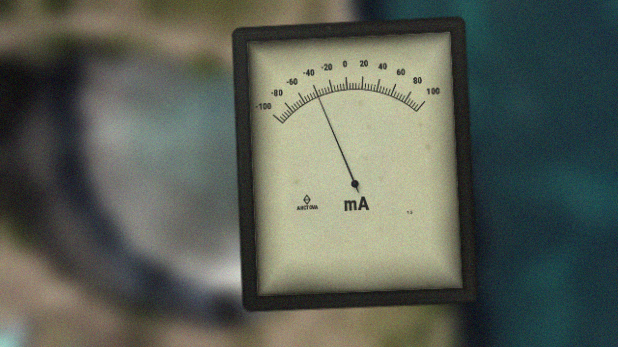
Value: -40 mA
